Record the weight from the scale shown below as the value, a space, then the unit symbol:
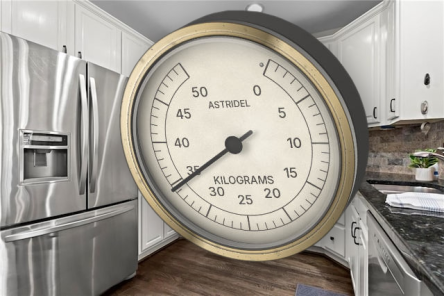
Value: 34.5 kg
